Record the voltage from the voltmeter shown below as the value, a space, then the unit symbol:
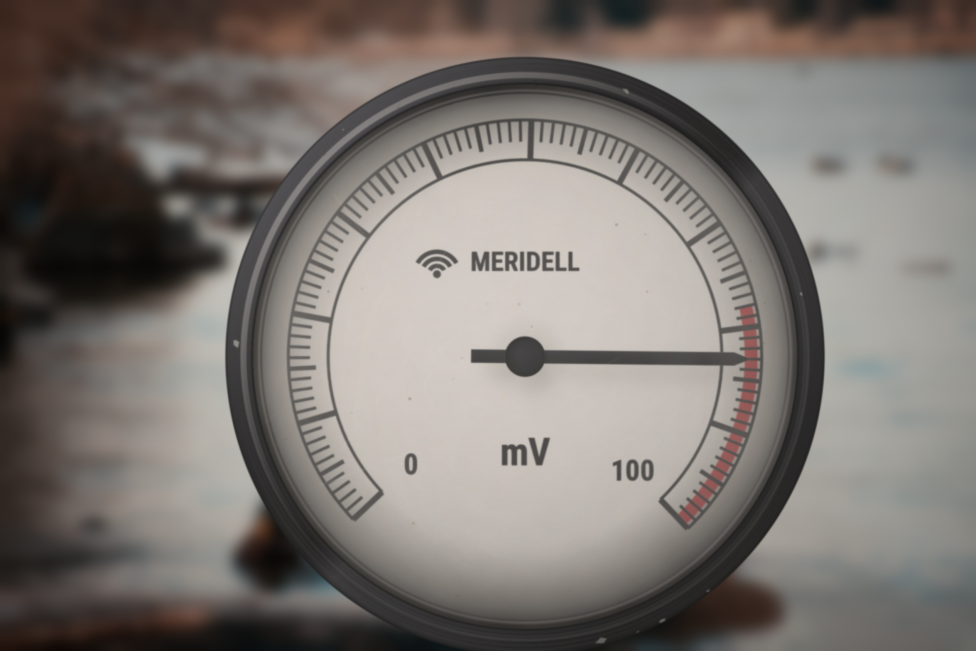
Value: 83 mV
